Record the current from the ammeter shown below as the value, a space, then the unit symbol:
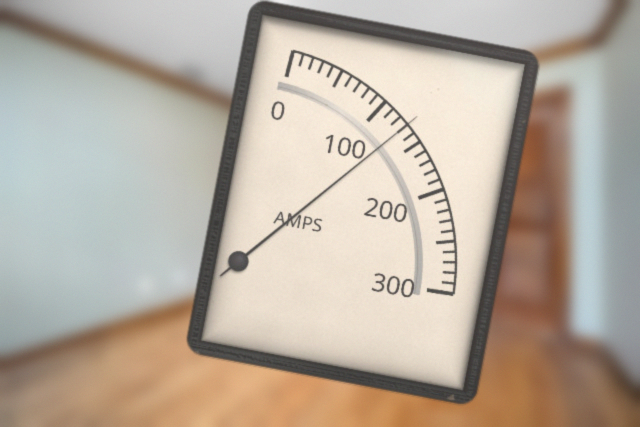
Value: 130 A
